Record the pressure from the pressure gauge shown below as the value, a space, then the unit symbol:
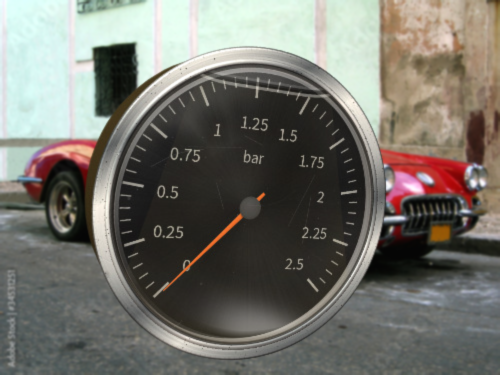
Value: 0 bar
